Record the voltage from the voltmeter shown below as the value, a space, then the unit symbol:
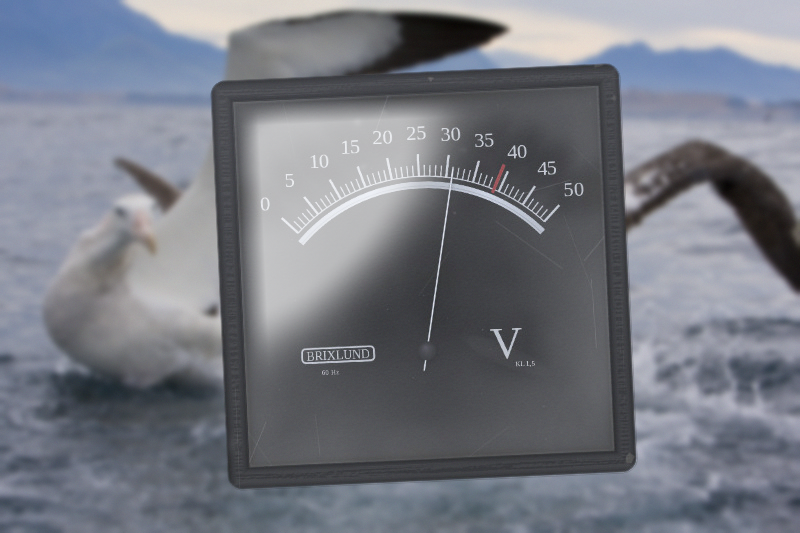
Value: 31 V
